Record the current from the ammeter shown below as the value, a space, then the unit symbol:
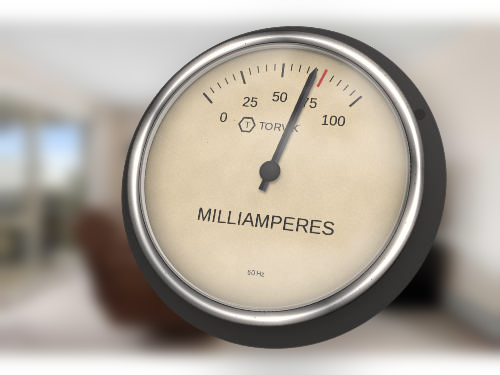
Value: 70 mA
